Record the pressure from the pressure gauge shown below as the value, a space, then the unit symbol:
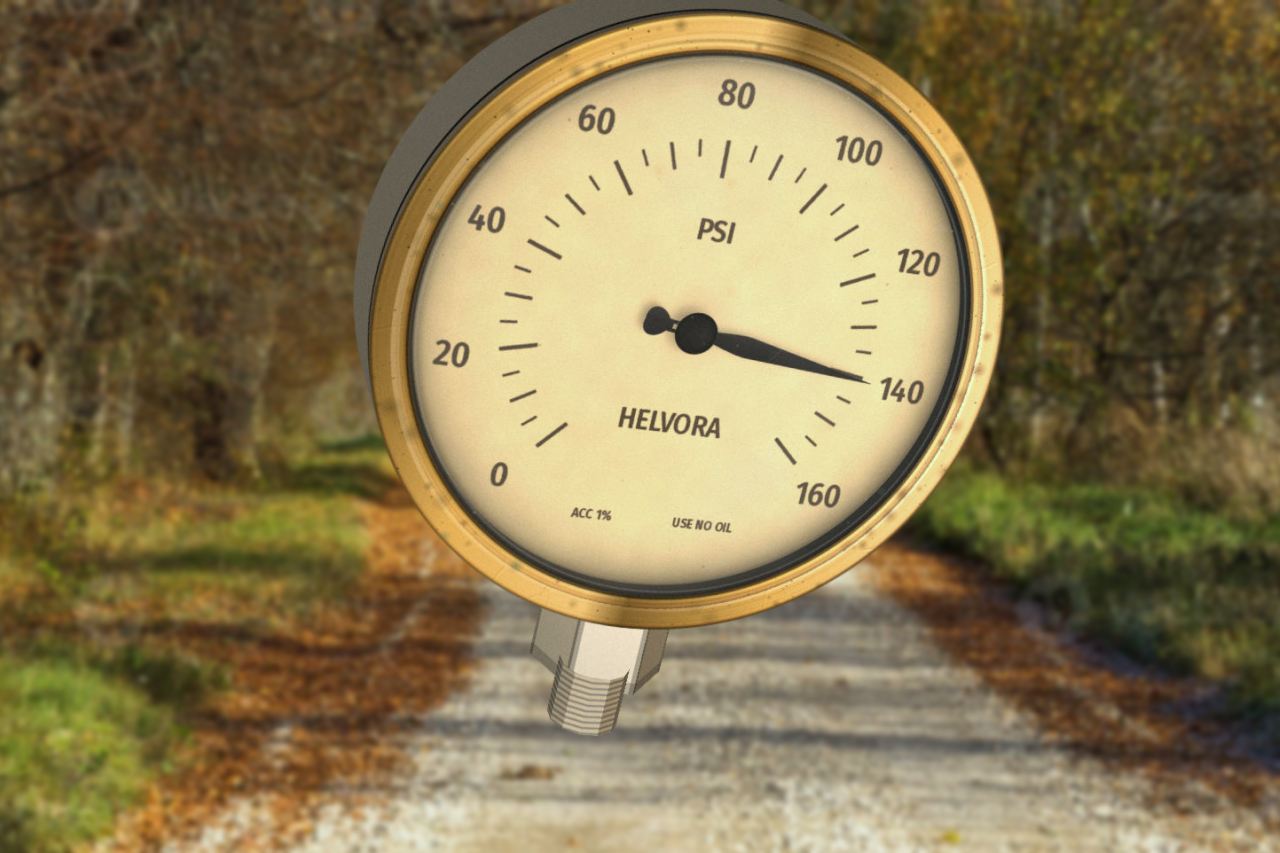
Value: 140 psi
